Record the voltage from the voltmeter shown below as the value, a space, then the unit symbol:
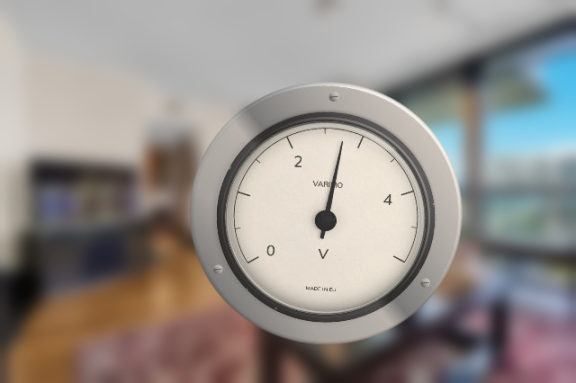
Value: 2.75 V
